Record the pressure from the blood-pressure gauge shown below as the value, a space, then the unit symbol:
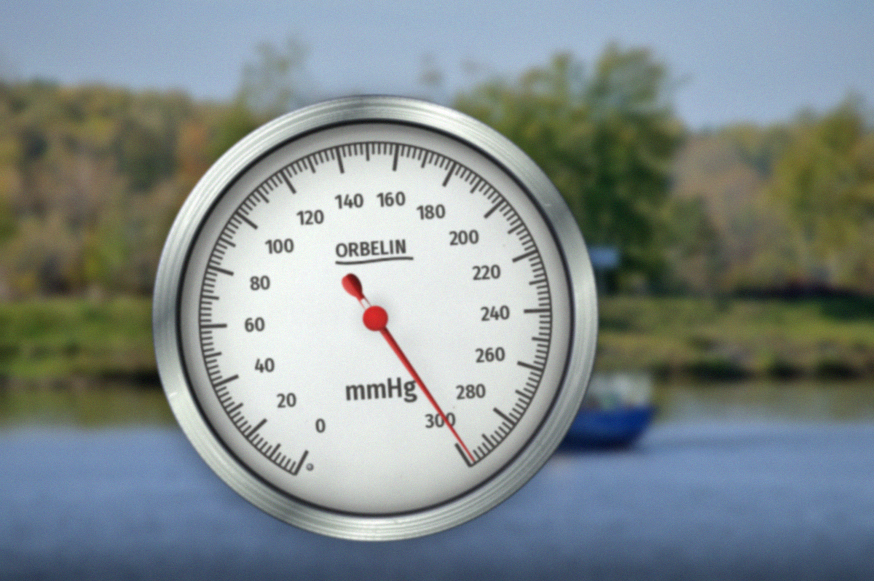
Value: 298 mmHg
